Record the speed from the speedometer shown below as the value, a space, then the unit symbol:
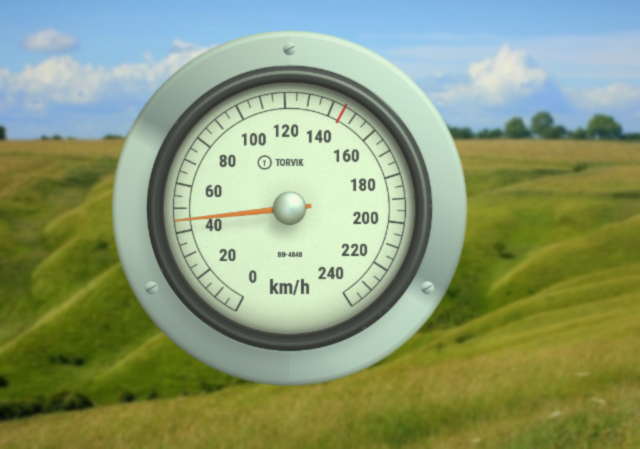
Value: 45 km/h
